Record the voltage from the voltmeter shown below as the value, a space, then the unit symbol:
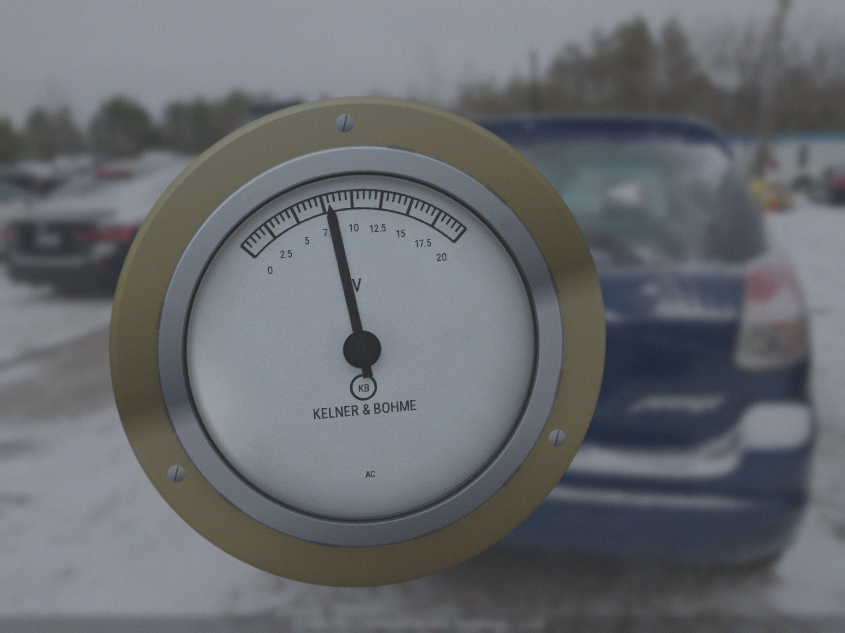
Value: 8 V
